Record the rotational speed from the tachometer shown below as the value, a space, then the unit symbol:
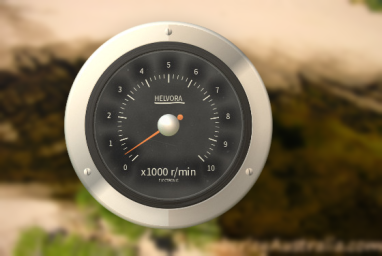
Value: 400 rpm
